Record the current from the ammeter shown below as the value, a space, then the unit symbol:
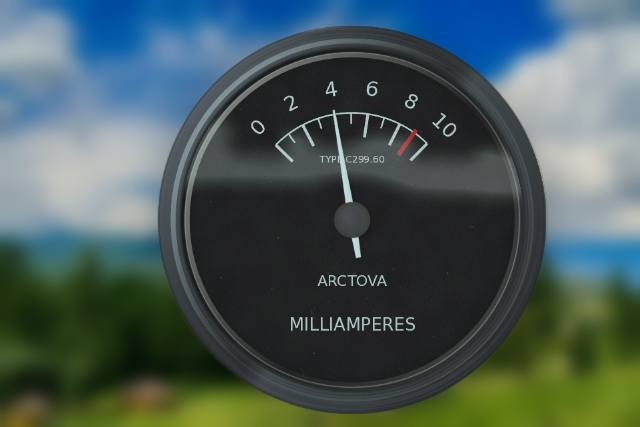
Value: 4 mA
